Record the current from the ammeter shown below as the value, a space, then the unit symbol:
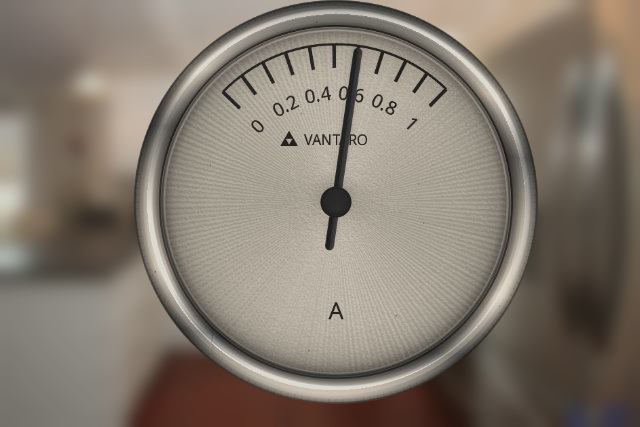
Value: 0.6 A
